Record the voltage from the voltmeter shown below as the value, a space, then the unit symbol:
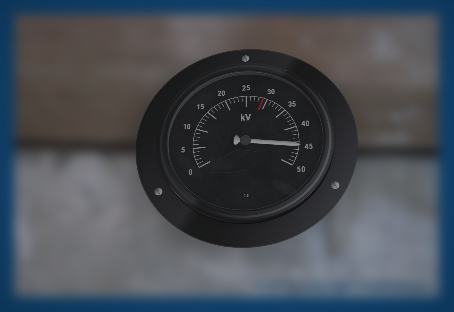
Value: 45 kV
